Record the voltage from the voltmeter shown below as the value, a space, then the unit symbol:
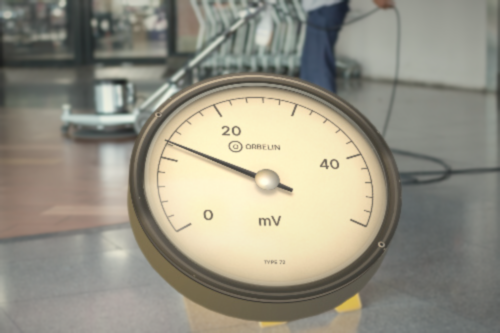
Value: 12 mV
